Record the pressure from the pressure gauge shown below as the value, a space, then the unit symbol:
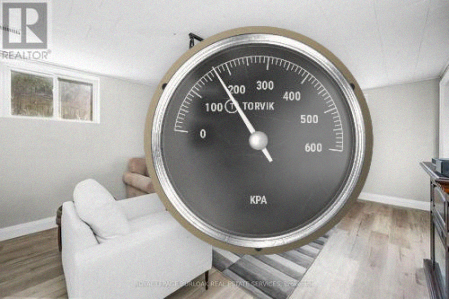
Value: 170 kPa
